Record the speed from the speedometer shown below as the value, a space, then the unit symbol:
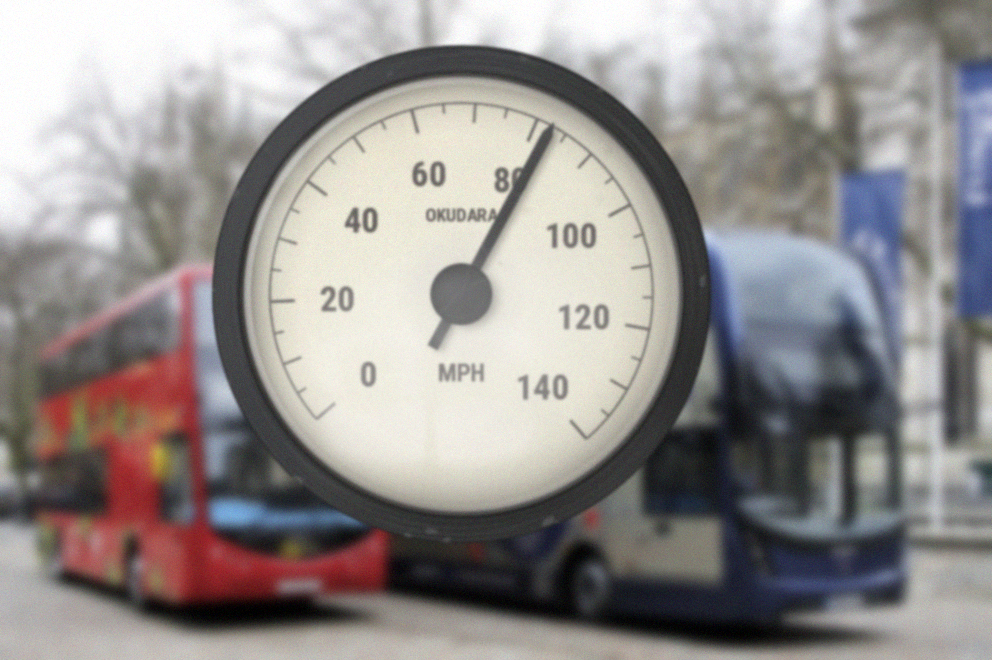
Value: 82.5 mph
